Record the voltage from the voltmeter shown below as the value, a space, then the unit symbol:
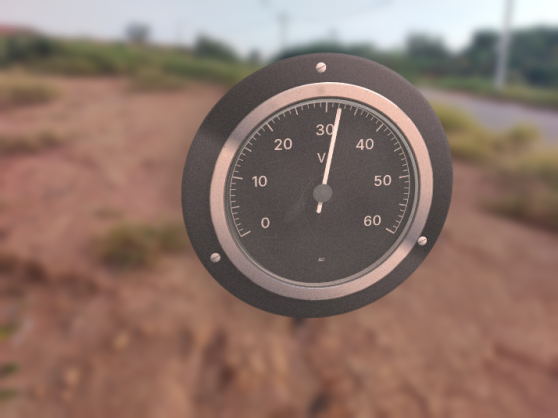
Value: 32 V
